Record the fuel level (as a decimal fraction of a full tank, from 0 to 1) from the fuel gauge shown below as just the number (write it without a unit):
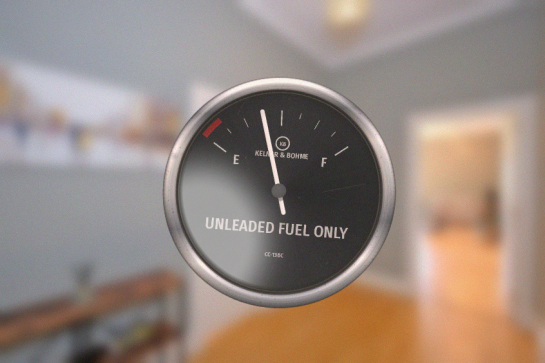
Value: 0.375
